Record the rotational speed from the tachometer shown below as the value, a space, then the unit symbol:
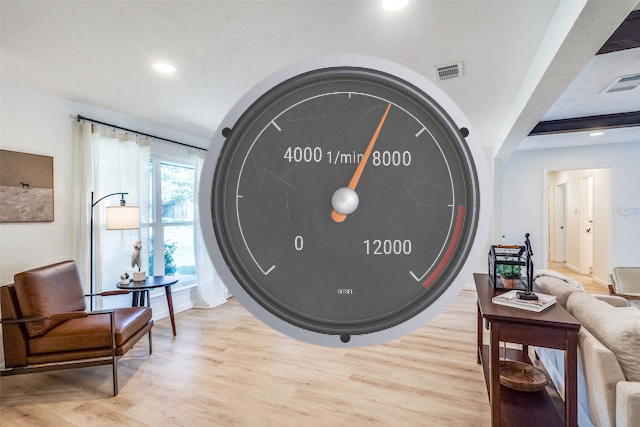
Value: 7000 rpm
